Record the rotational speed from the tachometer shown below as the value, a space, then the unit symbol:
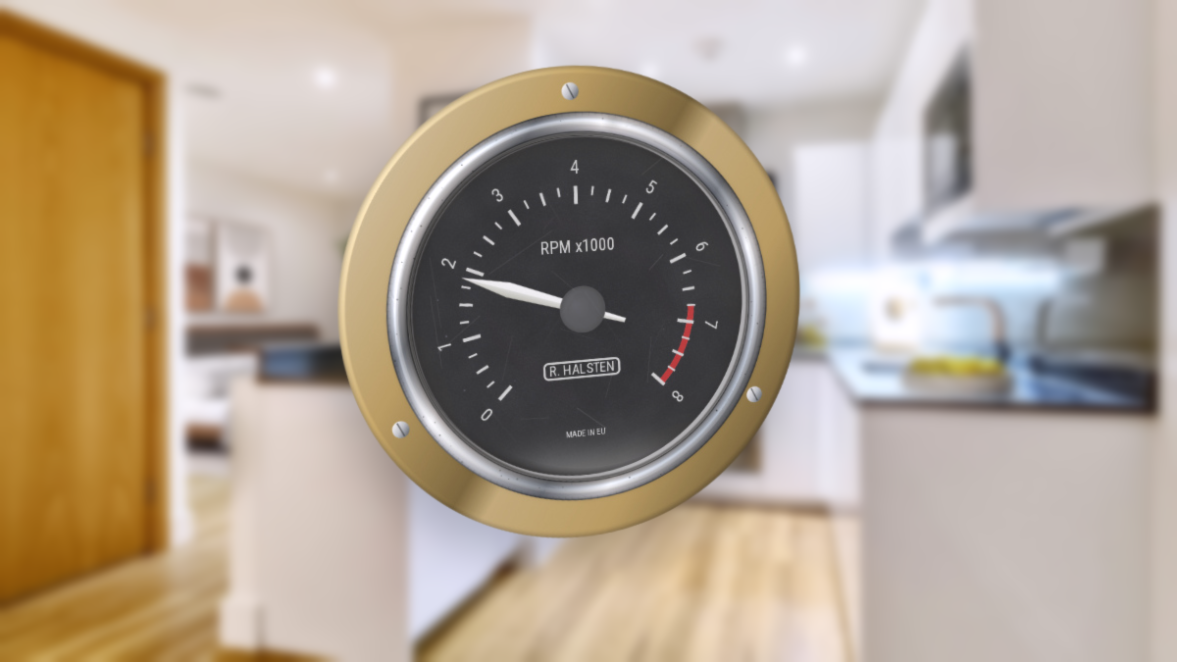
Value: 1875 rpm
